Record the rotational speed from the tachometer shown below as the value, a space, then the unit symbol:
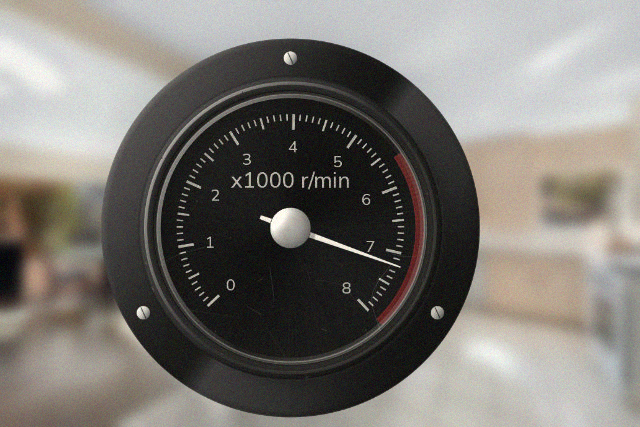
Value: 7200 rpm
